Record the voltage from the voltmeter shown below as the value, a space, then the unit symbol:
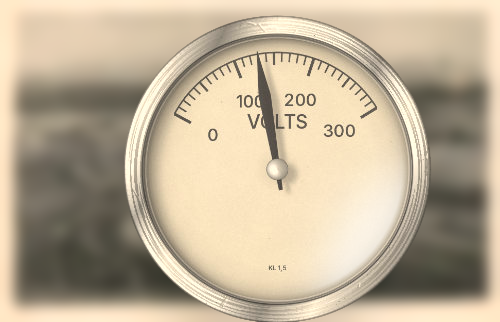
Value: 130 V
